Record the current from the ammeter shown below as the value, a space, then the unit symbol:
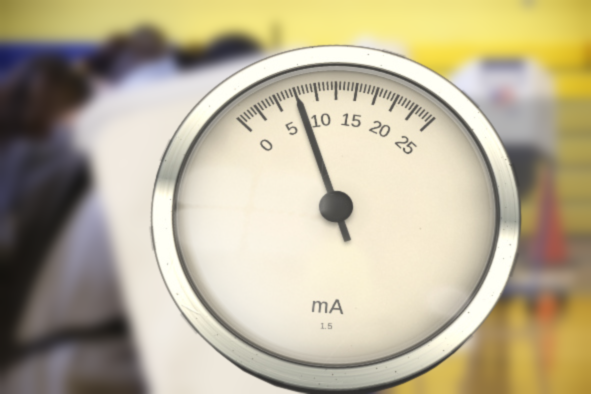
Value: 7.5 mA
